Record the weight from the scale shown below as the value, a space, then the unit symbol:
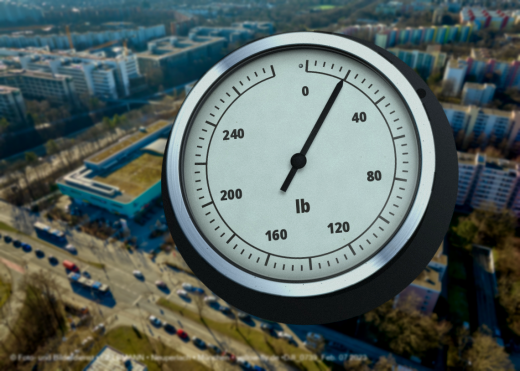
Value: 20 lb
